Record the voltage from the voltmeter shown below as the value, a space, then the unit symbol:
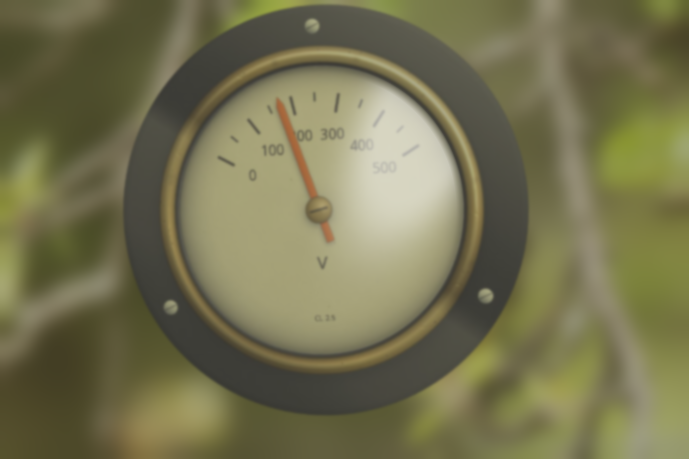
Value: 175 V
